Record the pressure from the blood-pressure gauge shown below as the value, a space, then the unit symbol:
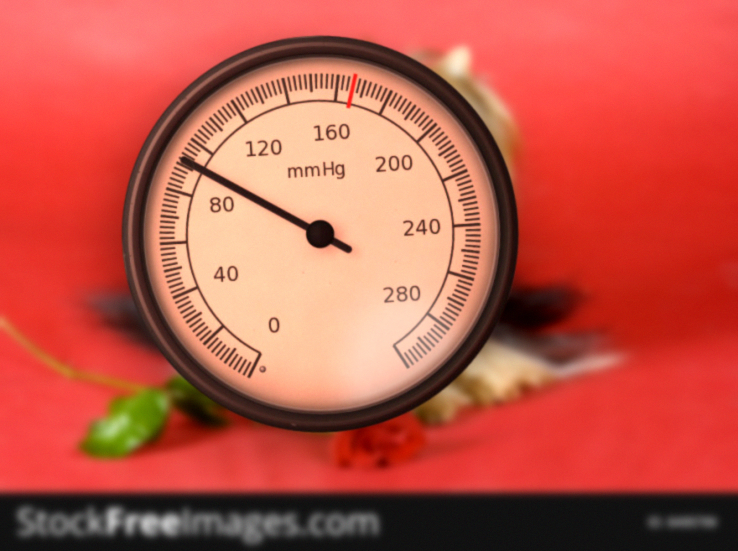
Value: 92 mmHg
